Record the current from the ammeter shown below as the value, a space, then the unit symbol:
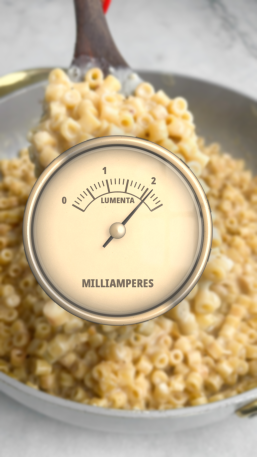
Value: 2.1 mA
